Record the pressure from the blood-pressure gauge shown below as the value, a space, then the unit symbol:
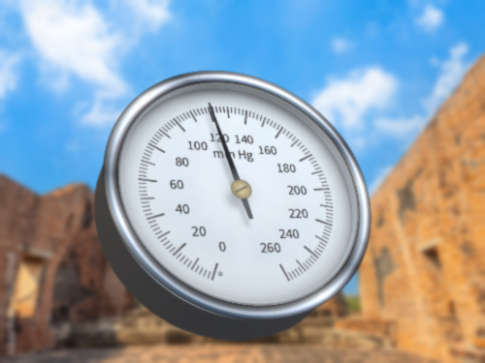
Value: 120 mmHg
